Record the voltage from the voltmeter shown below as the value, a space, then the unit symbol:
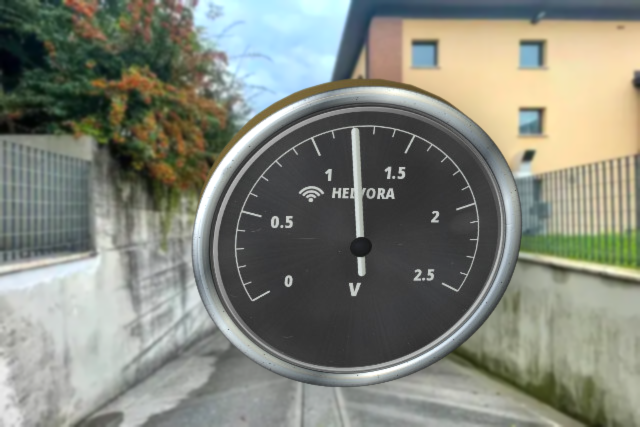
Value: 1.2 V
